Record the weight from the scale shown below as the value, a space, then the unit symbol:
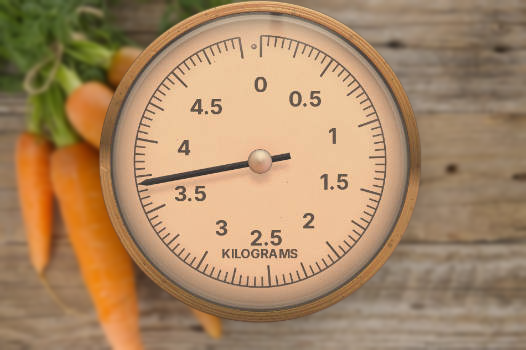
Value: 3.7 kg
